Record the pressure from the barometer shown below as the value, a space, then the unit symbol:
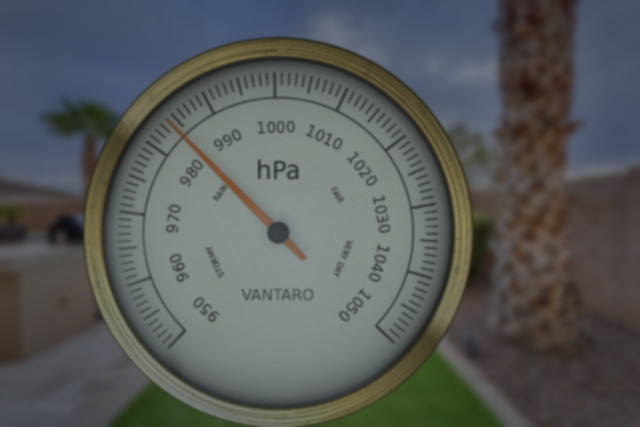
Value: 984 hPa
